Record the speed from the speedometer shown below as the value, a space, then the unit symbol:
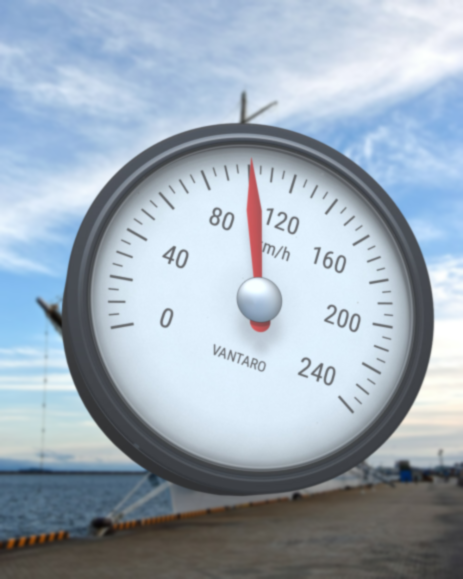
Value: 100 km/h
